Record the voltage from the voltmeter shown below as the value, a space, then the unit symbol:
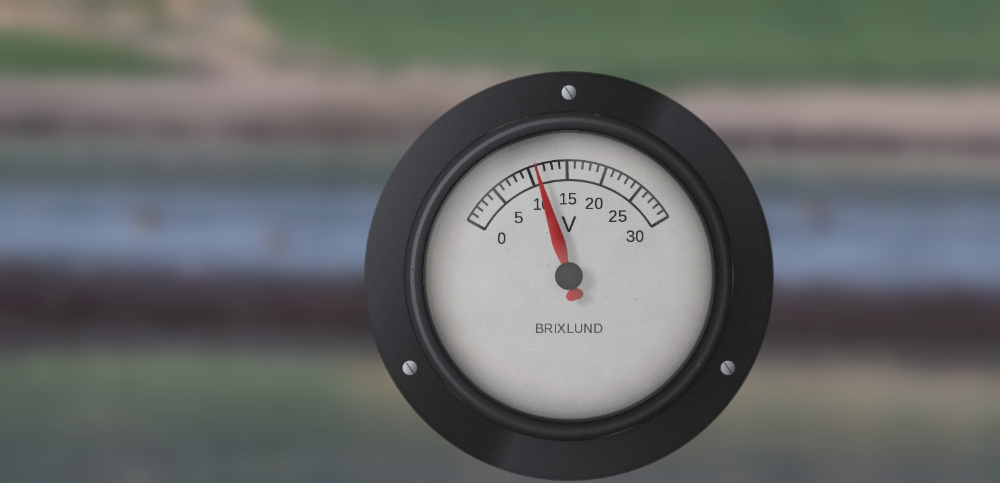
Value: 11 V
